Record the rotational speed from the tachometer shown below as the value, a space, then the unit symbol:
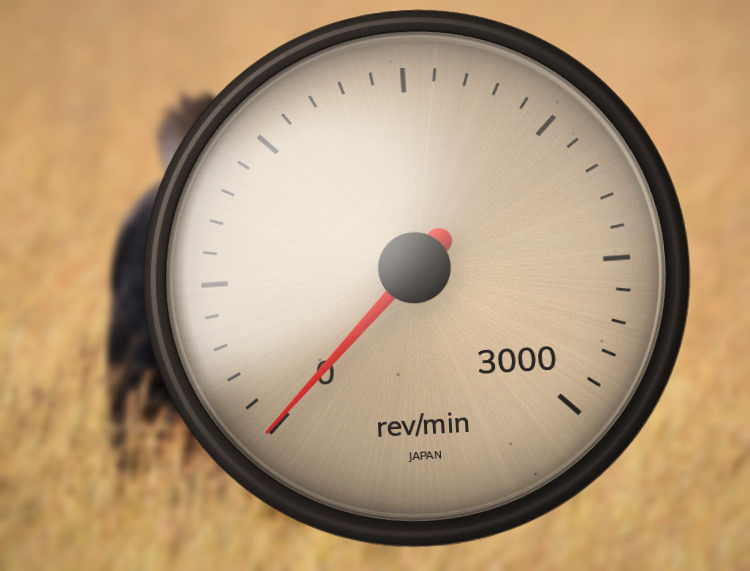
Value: 0 rpm
